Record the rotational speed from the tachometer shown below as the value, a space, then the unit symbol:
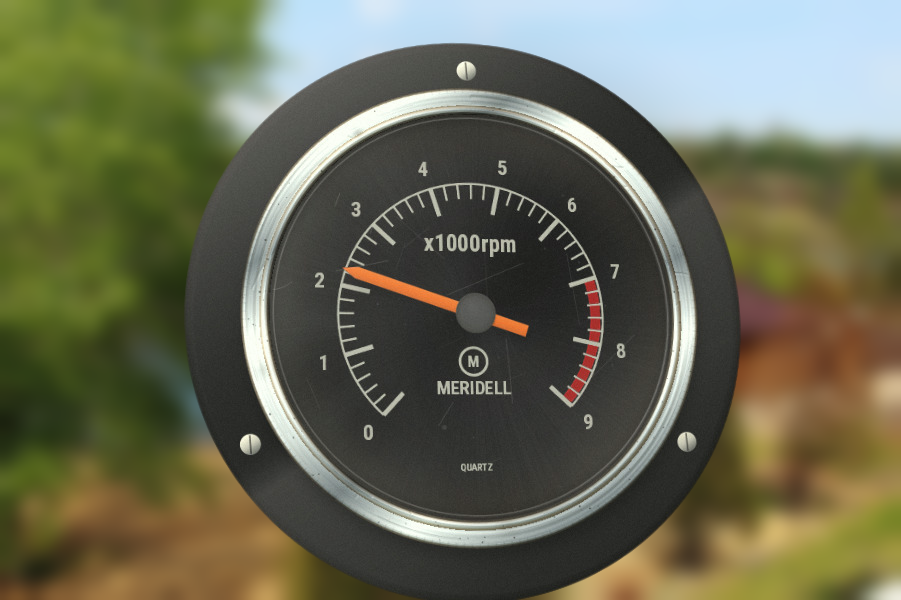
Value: 2200 rpm
